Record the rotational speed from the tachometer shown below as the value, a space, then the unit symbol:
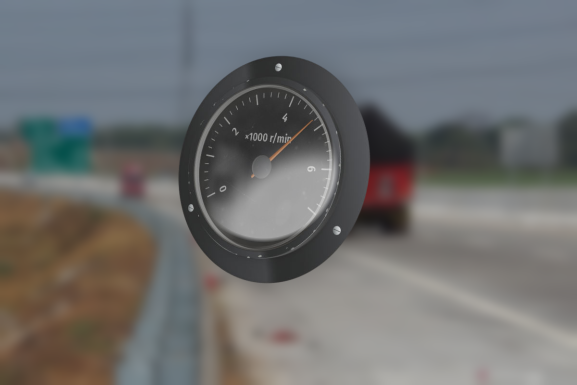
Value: 4800 rpm
